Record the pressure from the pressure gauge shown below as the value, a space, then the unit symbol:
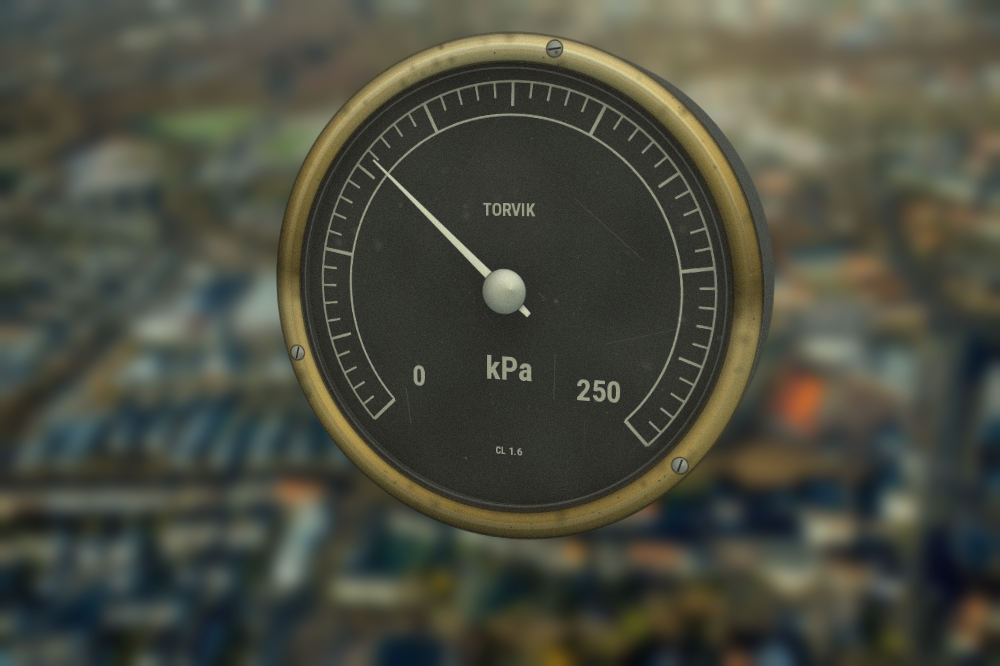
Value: 80 kPa
